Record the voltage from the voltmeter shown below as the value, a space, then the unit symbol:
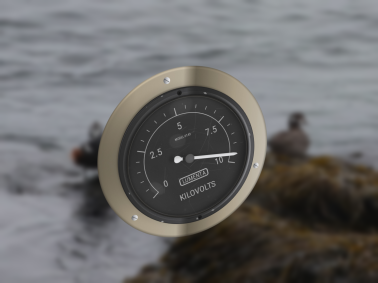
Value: 9.5 kV
